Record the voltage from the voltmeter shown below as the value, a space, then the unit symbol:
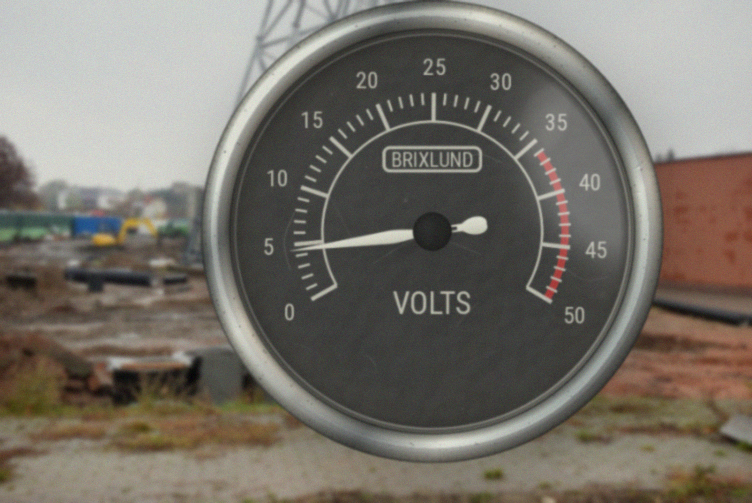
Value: 4.5 V
